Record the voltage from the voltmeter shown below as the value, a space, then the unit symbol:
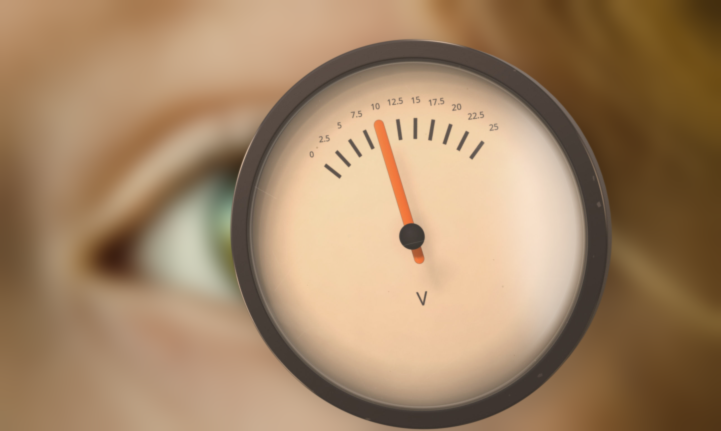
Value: 10 V
